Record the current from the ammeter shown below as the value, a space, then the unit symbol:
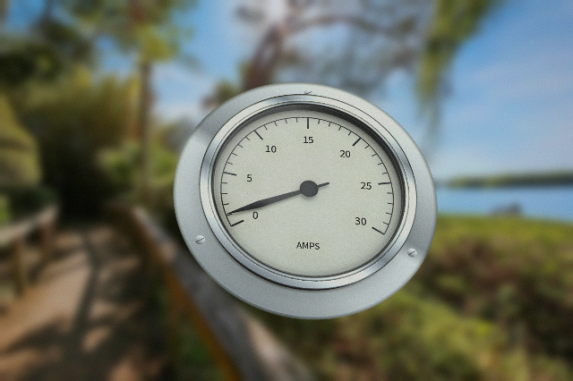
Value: 1 A
